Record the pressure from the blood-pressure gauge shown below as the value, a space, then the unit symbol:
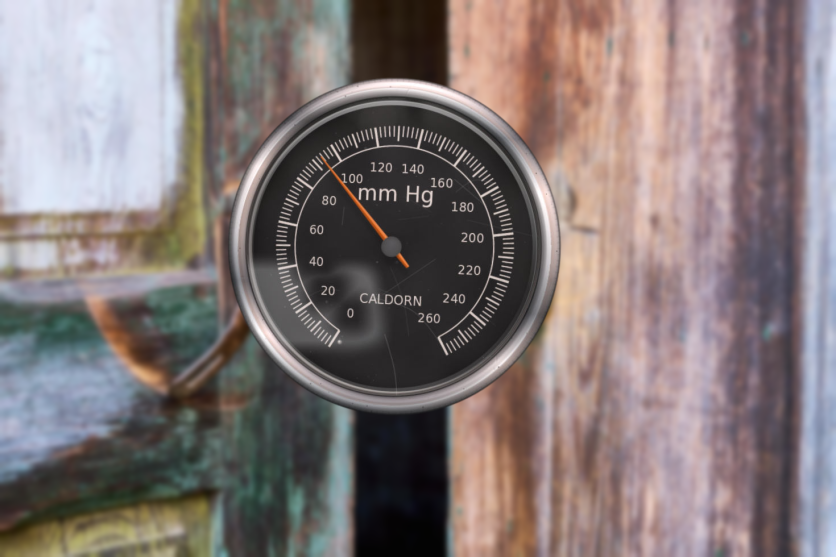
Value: 94 mmHg
